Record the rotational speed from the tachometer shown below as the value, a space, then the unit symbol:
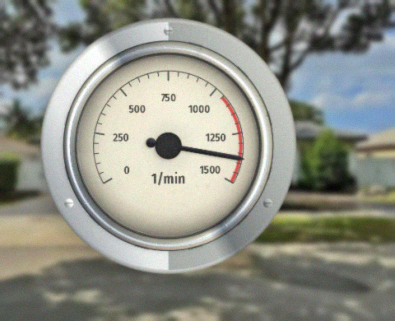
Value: 1375 rpm
